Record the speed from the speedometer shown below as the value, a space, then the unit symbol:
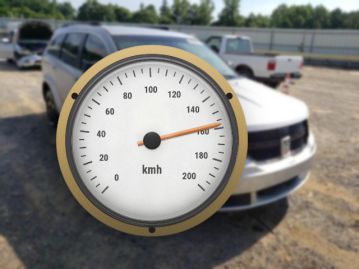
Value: 157.5 km/h
